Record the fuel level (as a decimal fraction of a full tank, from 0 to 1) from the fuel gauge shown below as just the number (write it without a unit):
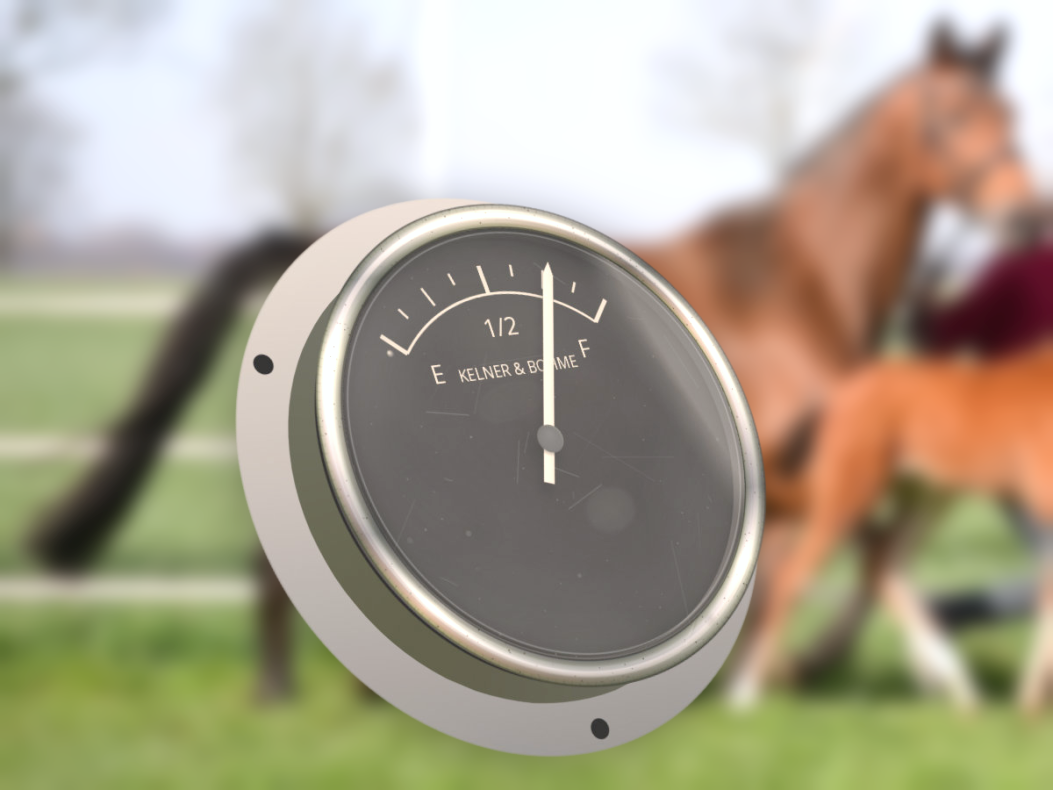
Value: 0.75
